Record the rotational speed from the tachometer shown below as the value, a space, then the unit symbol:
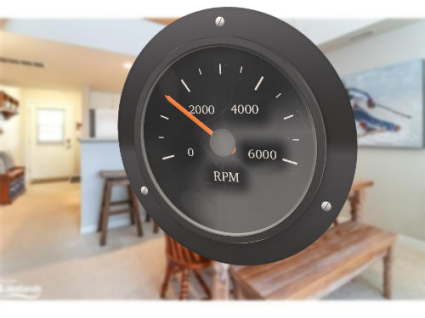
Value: 1500 rpm
